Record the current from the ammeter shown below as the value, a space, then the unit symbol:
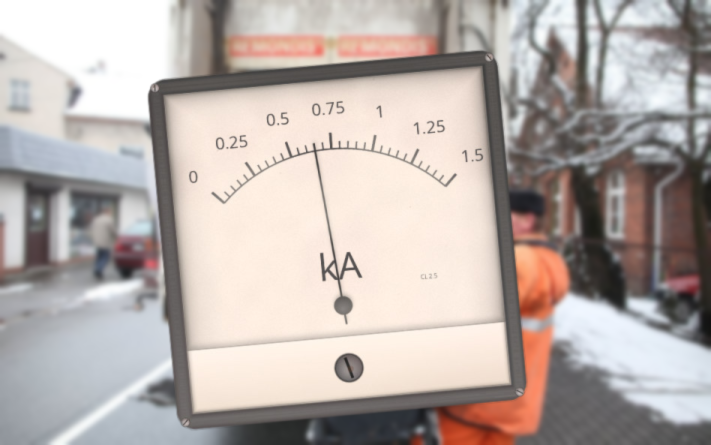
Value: 0.65 kA
